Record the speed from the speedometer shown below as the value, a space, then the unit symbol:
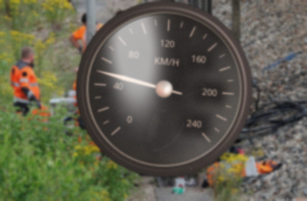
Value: 50 km/h
